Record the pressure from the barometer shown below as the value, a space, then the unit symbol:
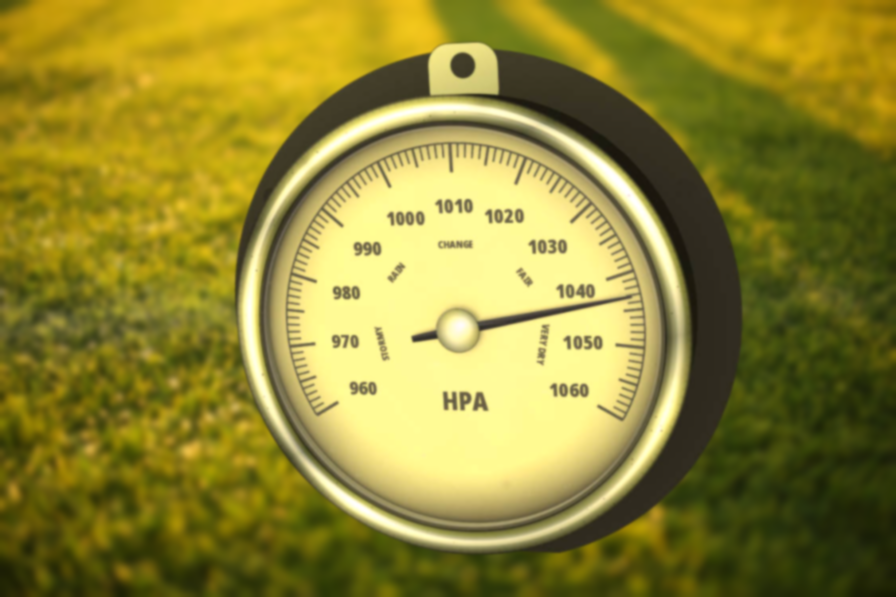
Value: 1043 hPa
